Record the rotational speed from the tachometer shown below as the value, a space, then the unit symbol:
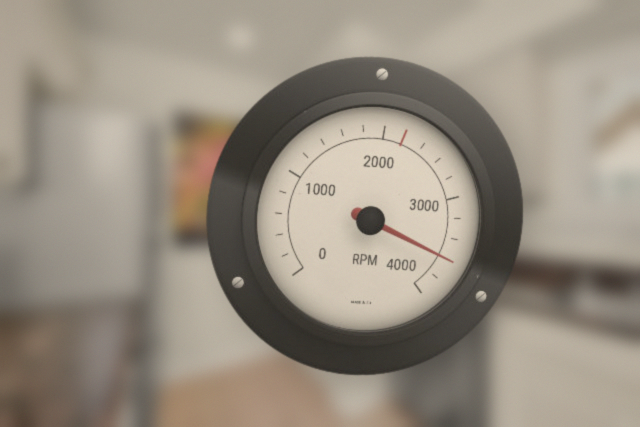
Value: 3600 rpm
